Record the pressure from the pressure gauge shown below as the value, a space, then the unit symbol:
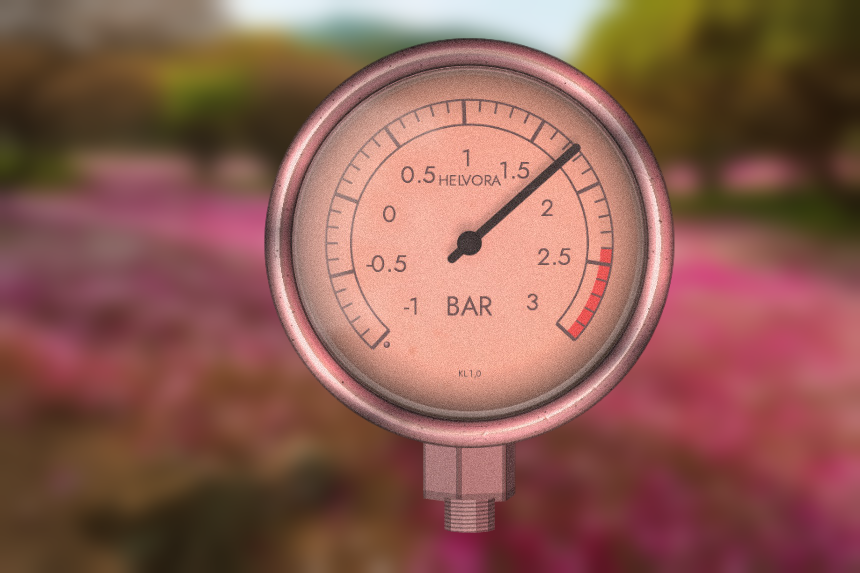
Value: 1.75 bar
